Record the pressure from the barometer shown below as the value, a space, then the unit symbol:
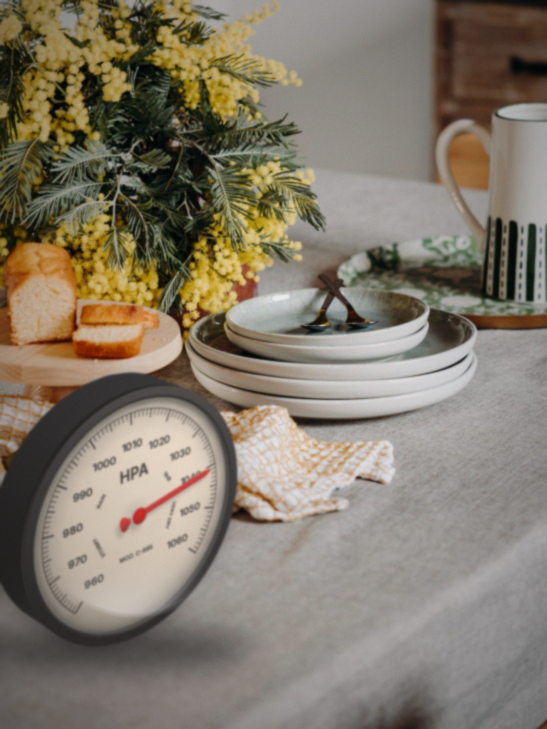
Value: 1040 hPa
